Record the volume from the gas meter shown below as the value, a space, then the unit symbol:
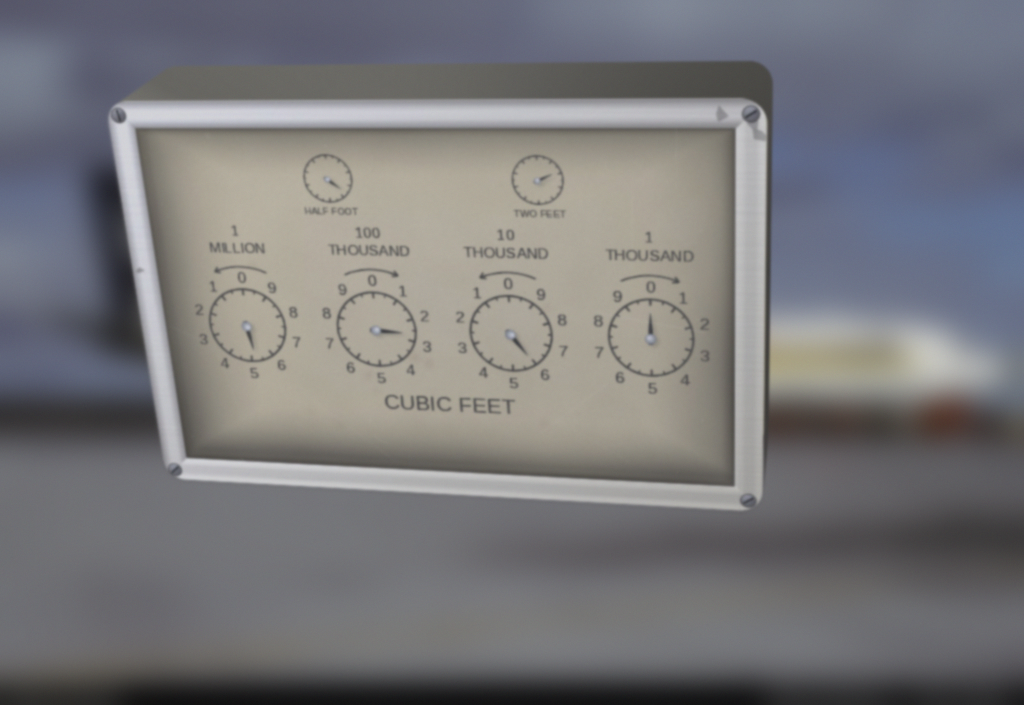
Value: 526000 ft³
